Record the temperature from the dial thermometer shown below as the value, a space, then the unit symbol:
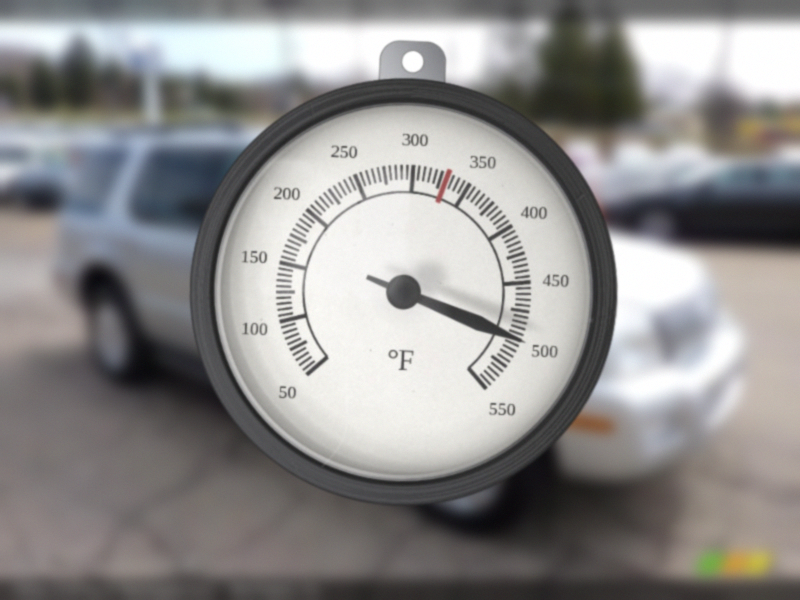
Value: 500 °F
